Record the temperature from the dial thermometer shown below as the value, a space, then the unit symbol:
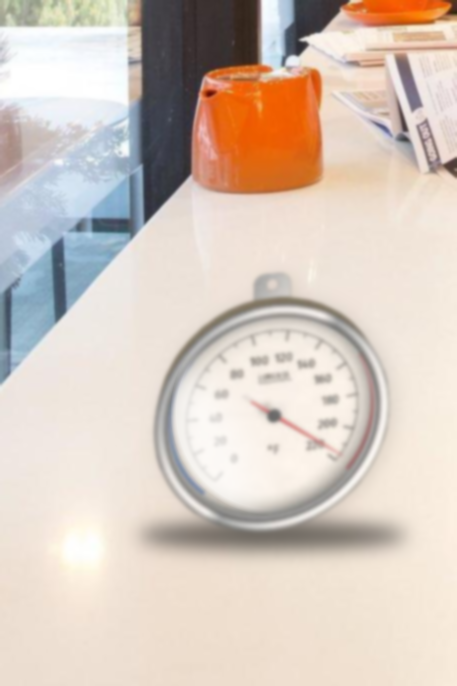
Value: 215 °F
